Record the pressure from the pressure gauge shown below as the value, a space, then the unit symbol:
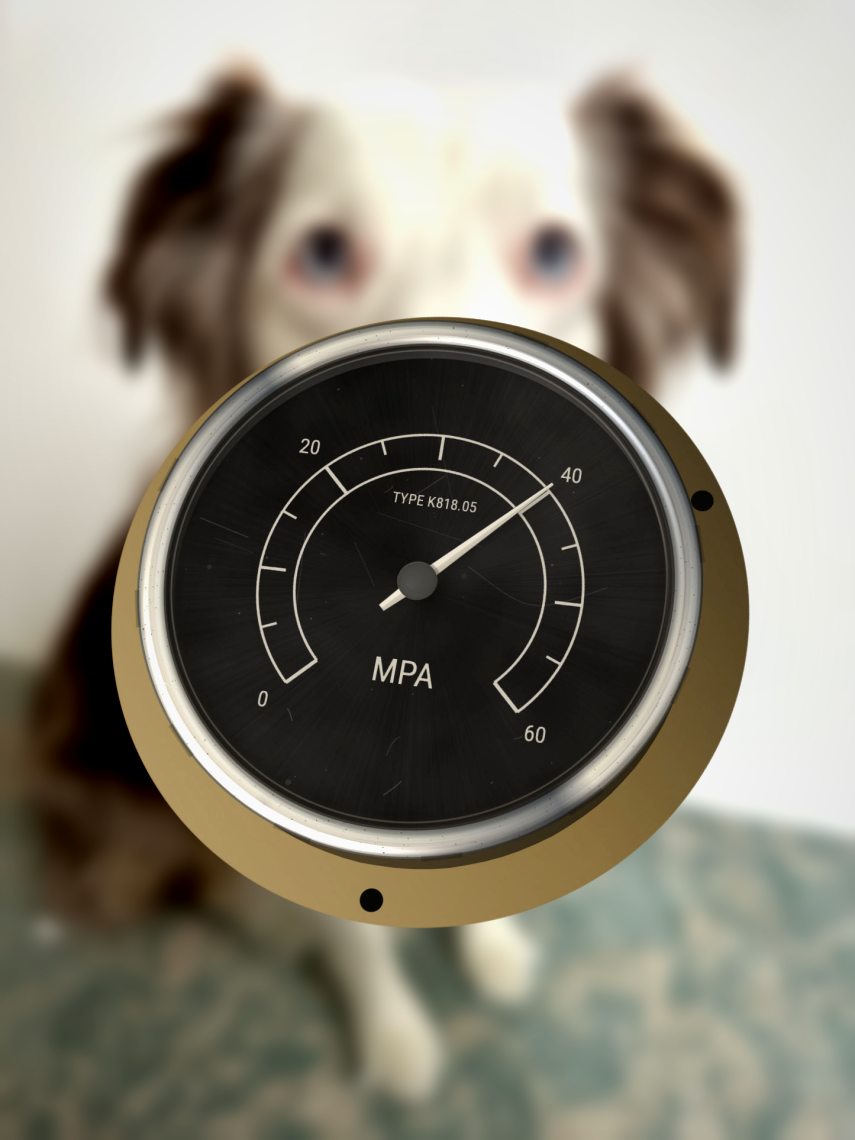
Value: 40 MPa
